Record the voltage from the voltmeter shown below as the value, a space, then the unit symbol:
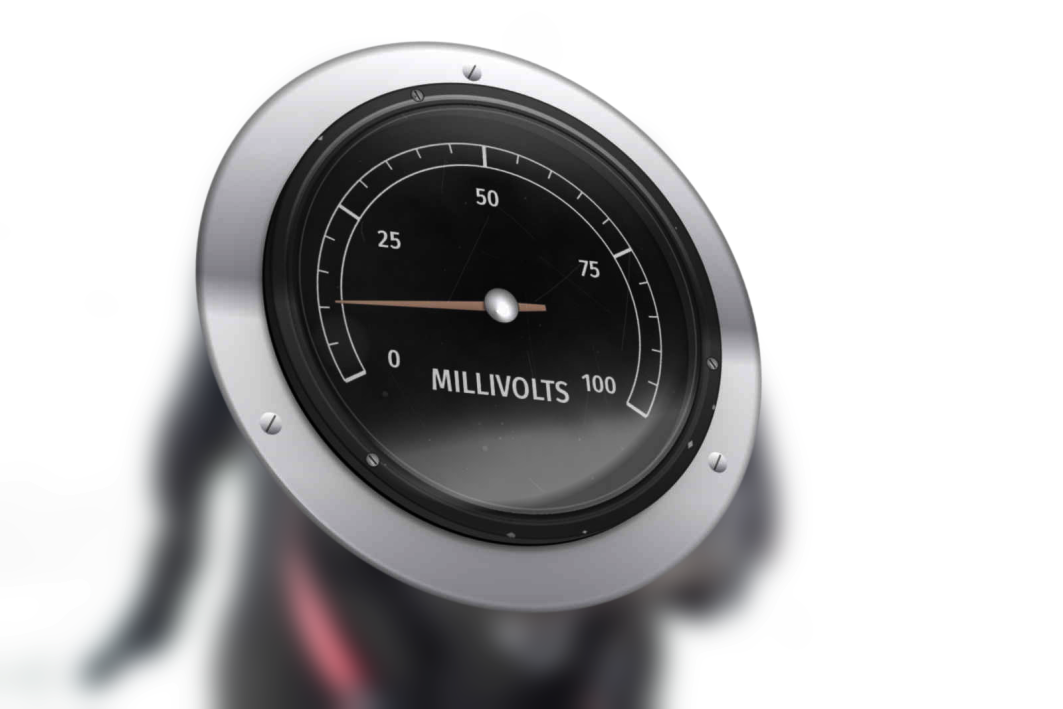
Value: 10 mV
